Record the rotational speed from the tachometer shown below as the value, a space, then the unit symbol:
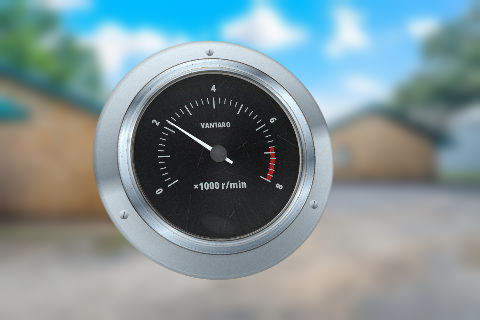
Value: 2200 rpm
